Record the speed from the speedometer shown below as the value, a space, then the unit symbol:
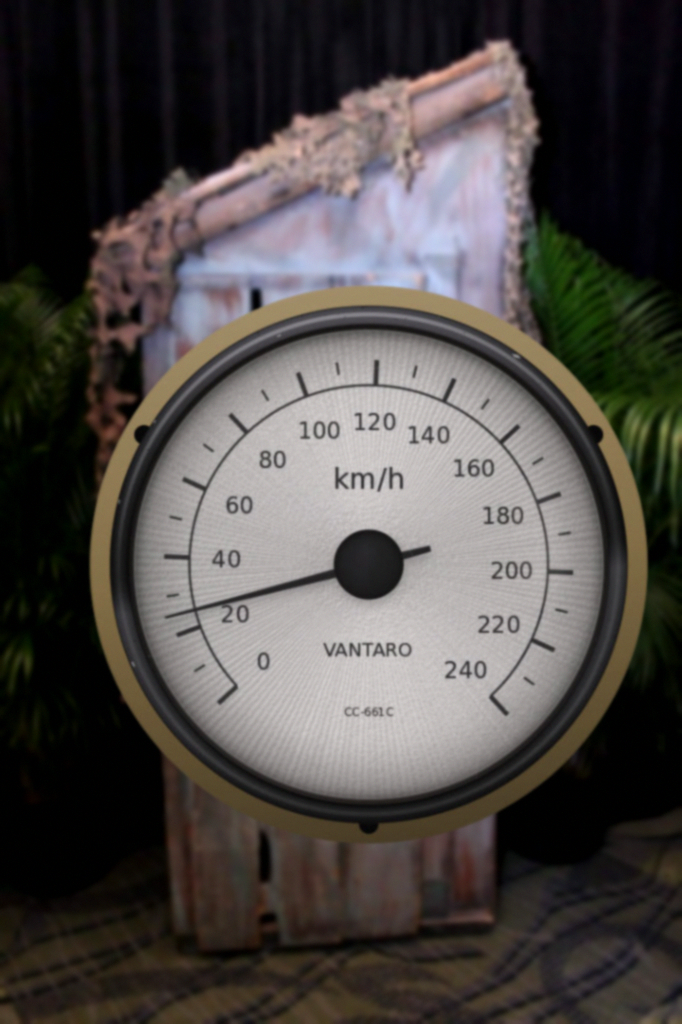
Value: 25 km/h
